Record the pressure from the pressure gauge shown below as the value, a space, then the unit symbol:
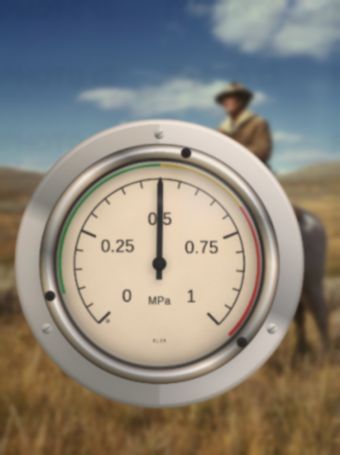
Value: 0.5 MPa
